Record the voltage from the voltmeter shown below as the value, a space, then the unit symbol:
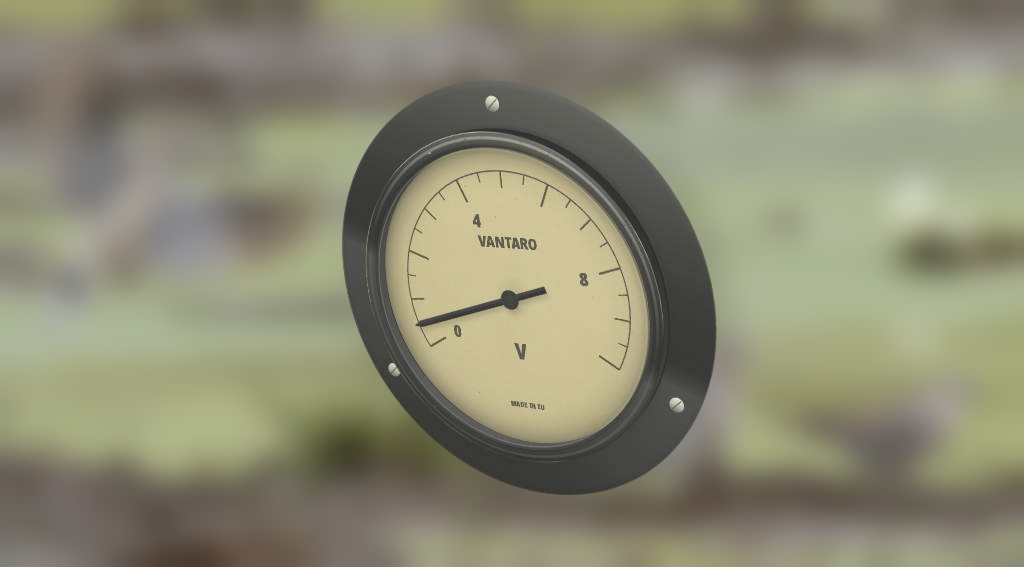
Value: 0.5 V
